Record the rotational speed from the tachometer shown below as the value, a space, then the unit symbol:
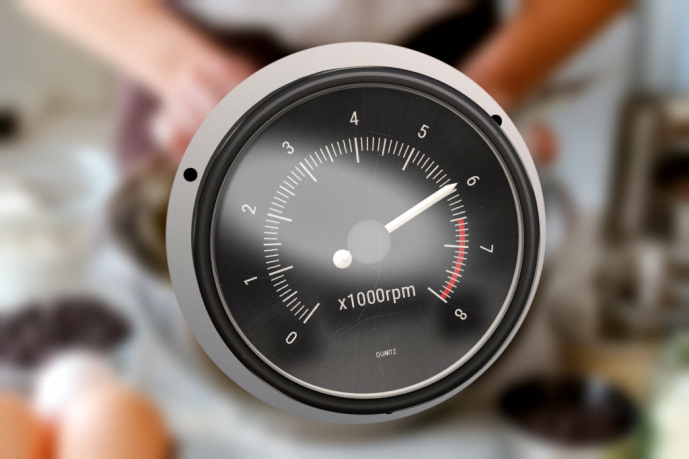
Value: 5900 rpm
